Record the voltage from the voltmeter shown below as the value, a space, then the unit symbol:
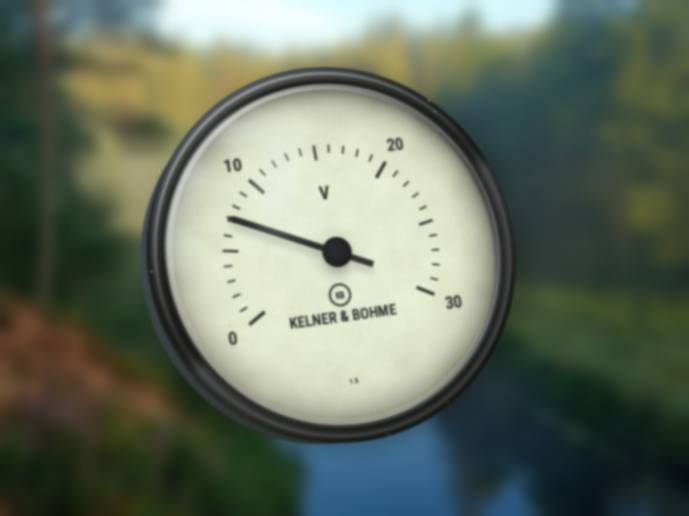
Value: 7 V
